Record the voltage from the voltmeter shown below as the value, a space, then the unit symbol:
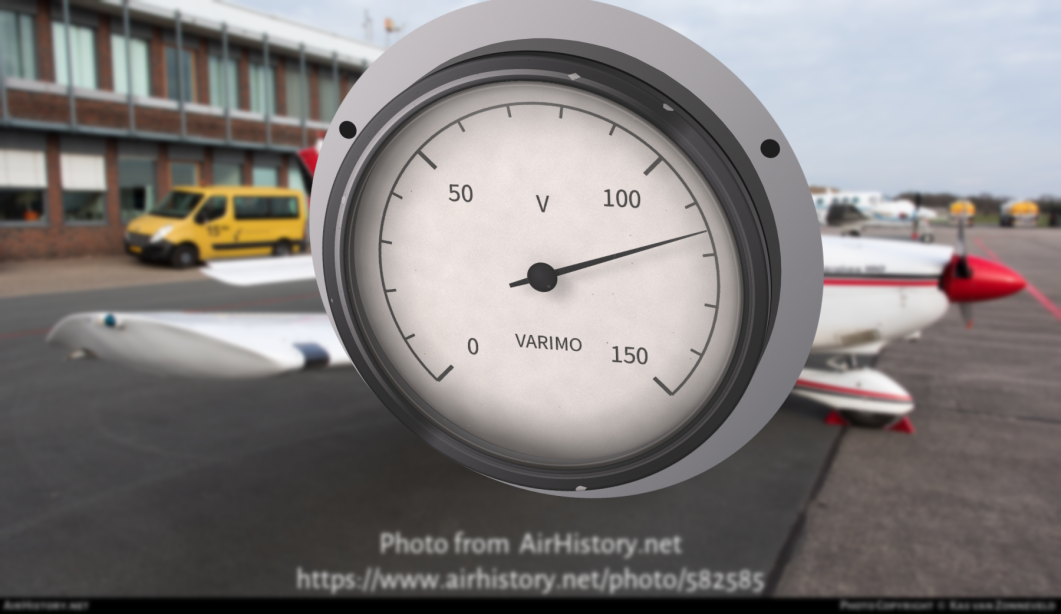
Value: 115 V
